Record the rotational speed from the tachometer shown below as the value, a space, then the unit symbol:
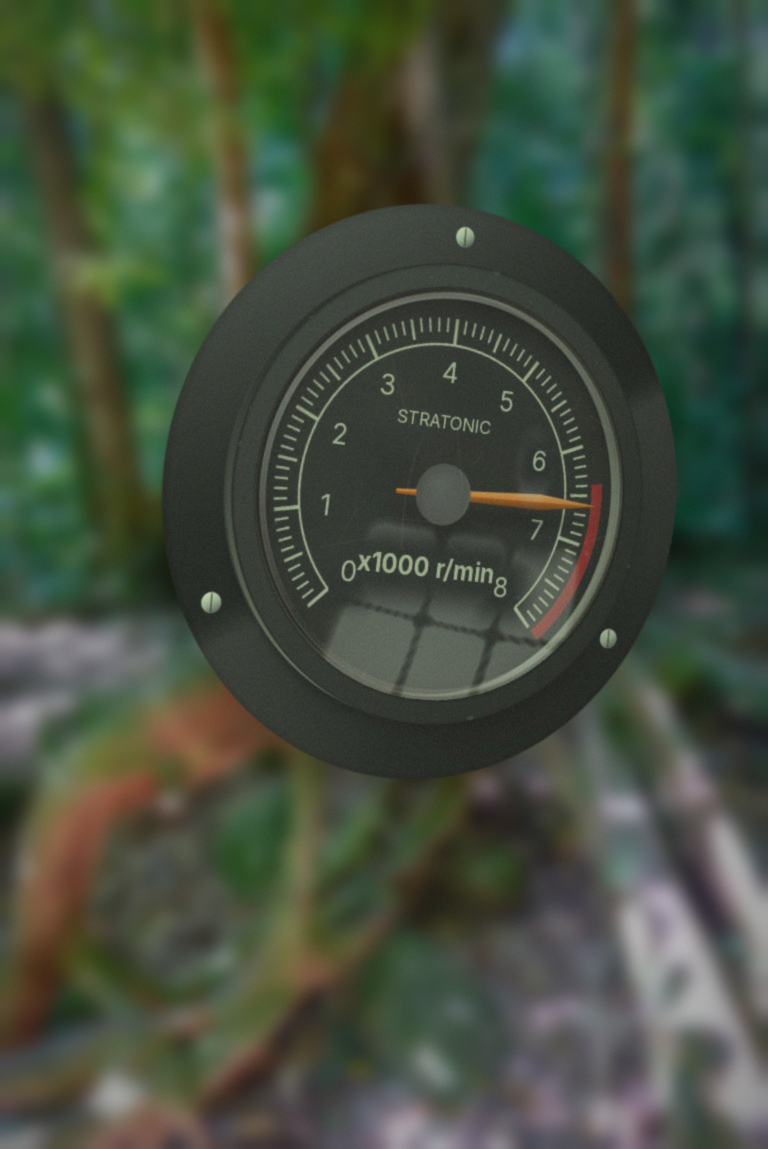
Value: 6600 rpm
